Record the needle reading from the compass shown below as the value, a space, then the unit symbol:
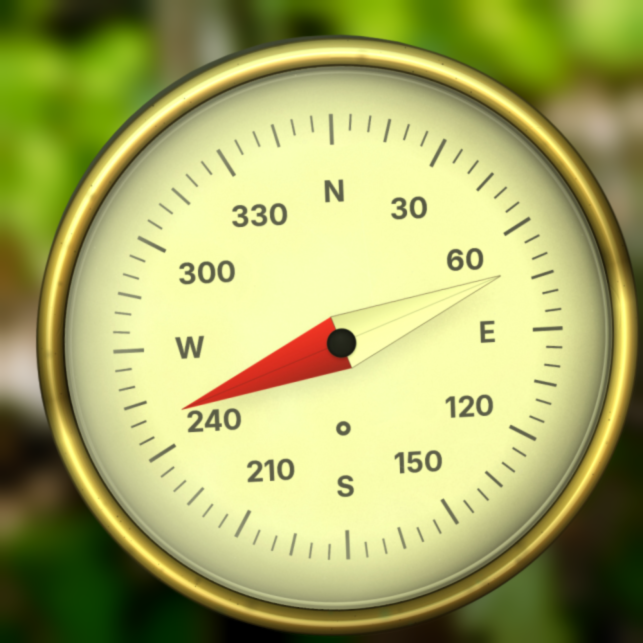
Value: 250 °
